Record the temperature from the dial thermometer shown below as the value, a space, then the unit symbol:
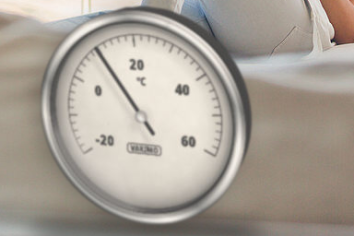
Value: 10 °C
